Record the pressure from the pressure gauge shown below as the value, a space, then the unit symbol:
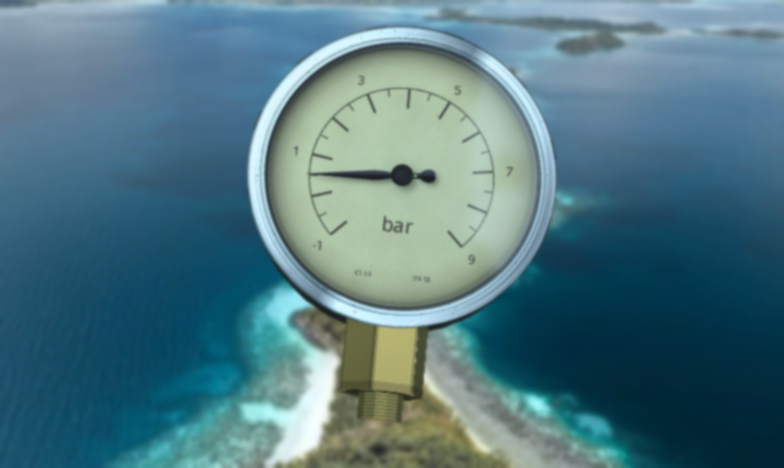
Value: 0.5 bar
